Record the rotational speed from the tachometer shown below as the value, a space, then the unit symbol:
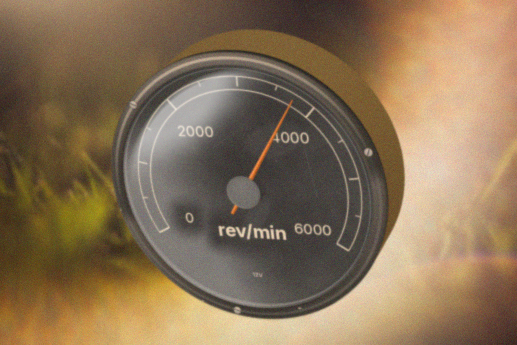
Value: 3750 rpm
